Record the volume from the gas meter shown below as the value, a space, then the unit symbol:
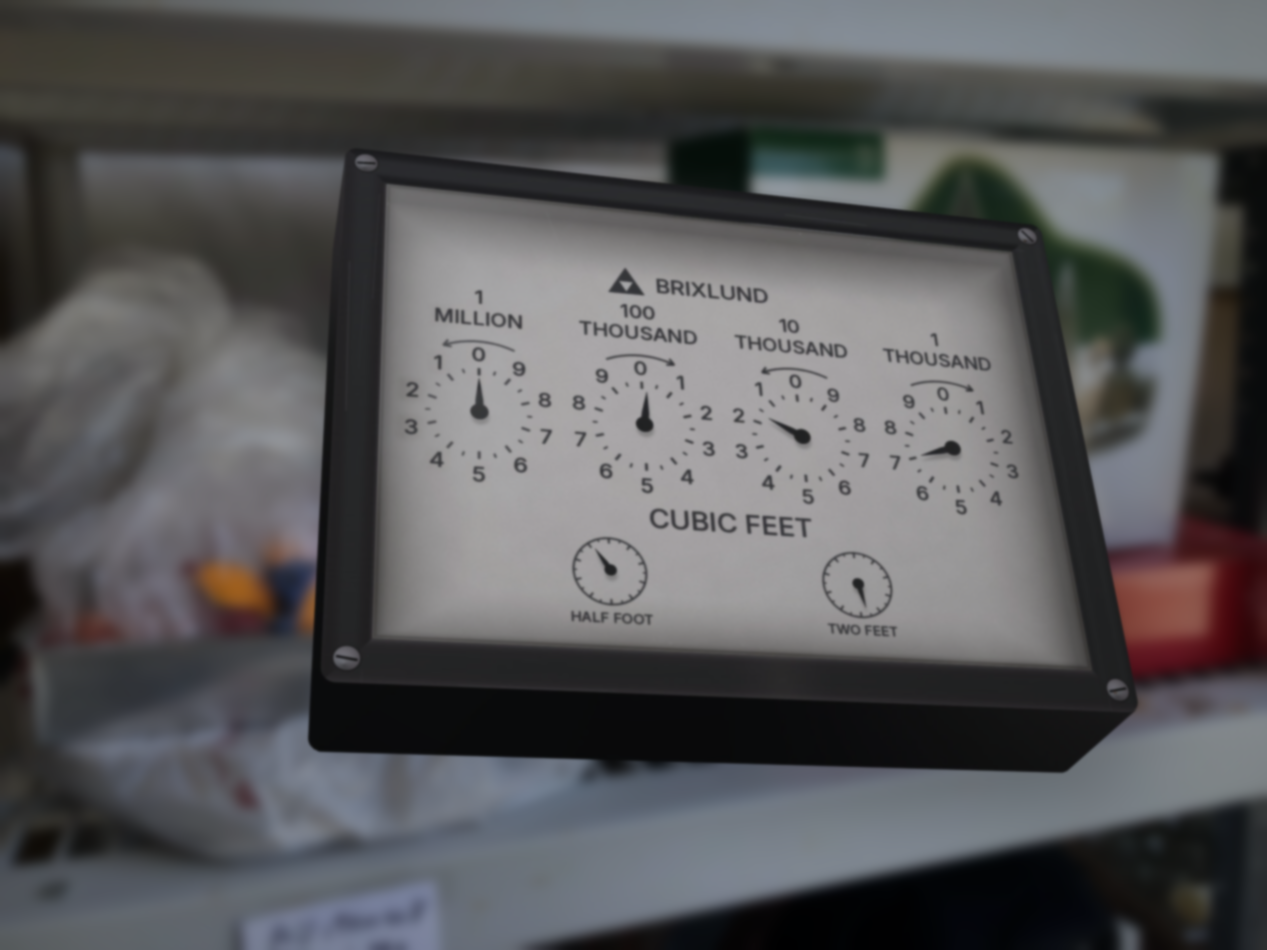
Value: 1700 ft³
